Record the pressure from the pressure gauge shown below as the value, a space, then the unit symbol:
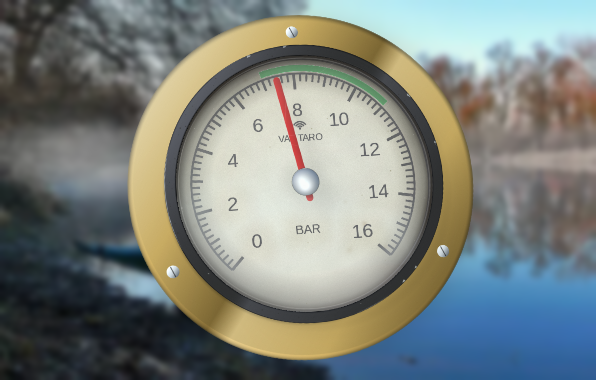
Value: 7.4 bar
